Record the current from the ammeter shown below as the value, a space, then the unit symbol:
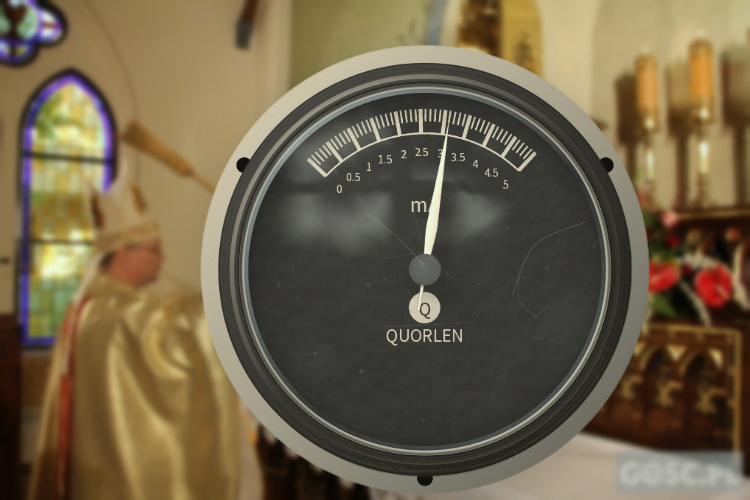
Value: 3.1 mA
